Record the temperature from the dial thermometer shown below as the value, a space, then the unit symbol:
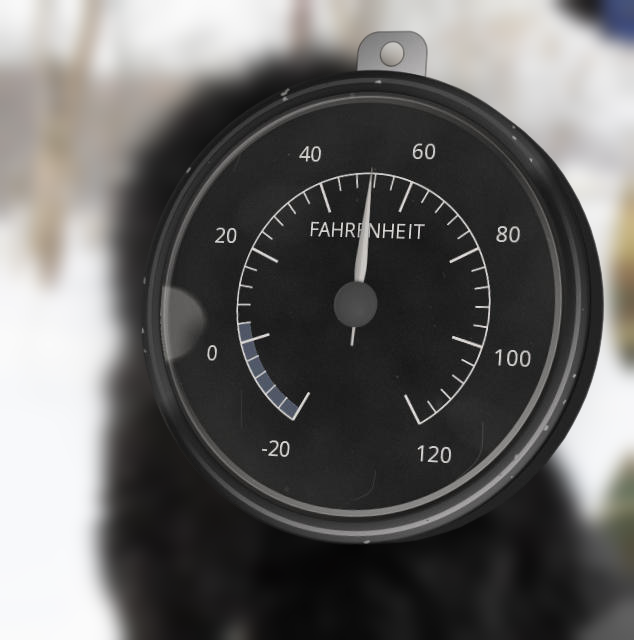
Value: 52 °F
